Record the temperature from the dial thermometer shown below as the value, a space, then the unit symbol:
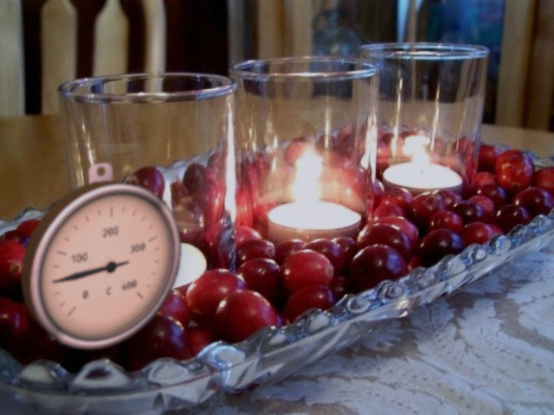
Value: 60 °C
